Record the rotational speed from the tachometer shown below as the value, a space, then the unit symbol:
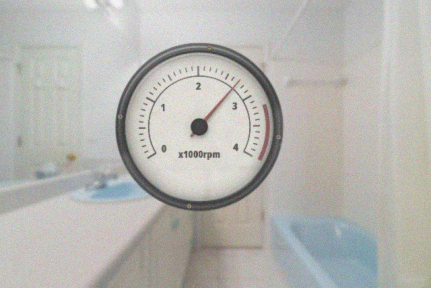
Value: 2700 rpm
